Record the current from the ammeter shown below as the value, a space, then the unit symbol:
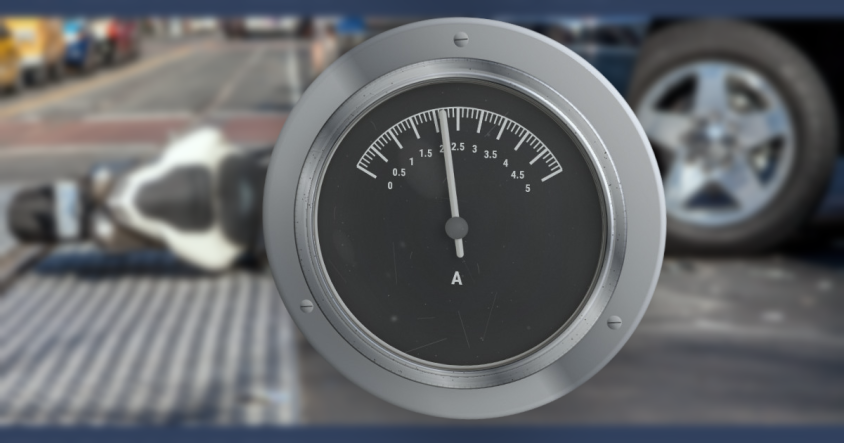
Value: 2.2 A
